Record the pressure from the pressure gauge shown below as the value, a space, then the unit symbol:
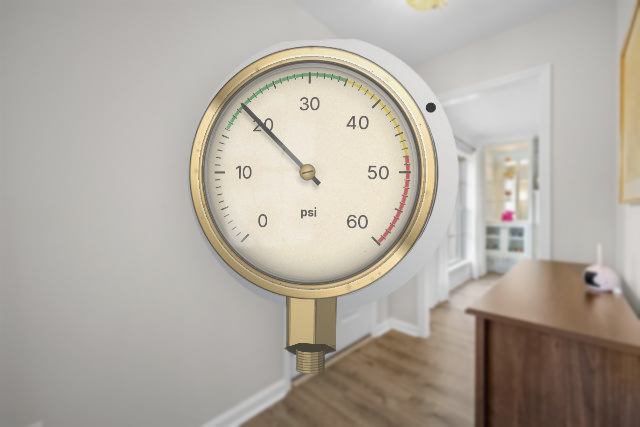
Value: 20 psi
